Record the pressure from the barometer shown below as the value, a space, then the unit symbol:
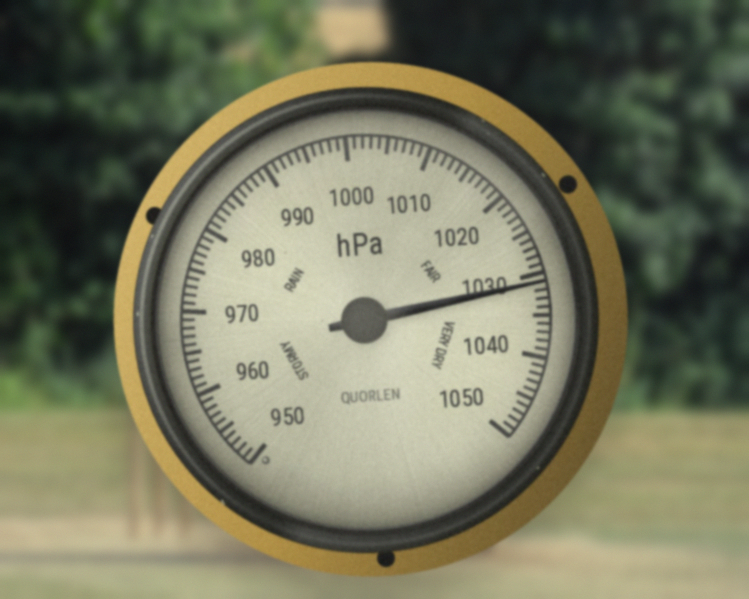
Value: 1031 hPa
